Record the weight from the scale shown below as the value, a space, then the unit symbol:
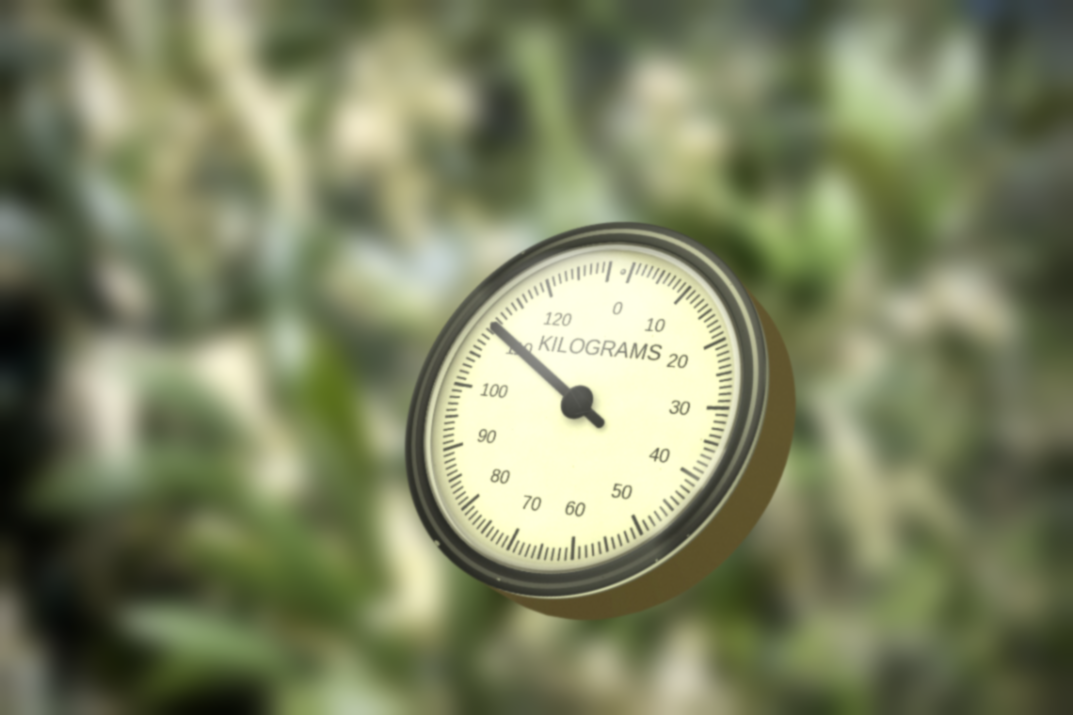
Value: 110 kg
